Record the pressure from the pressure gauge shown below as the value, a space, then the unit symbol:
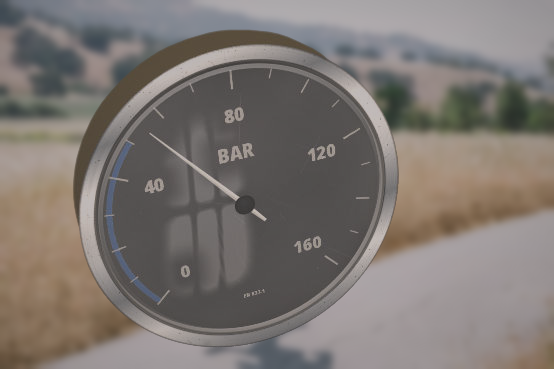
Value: 55 bar
